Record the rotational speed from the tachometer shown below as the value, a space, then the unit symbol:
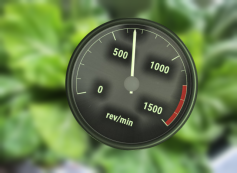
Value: 650 rpm
